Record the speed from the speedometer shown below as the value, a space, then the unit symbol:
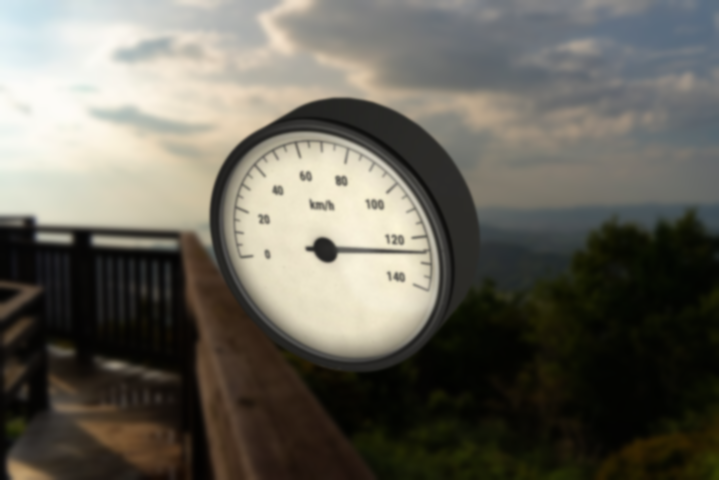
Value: 125 km/h
